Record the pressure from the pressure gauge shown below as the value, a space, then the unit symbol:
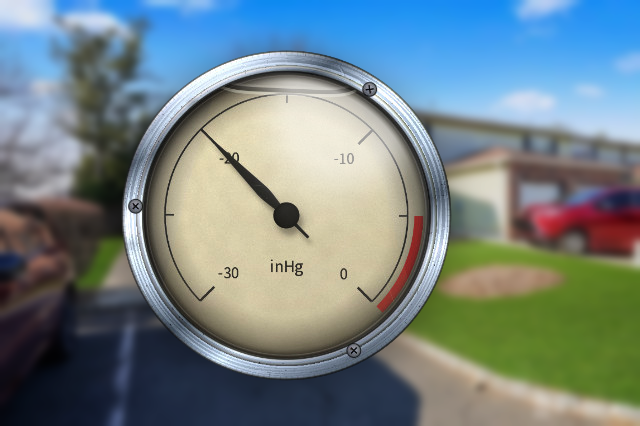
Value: -20 inHg
